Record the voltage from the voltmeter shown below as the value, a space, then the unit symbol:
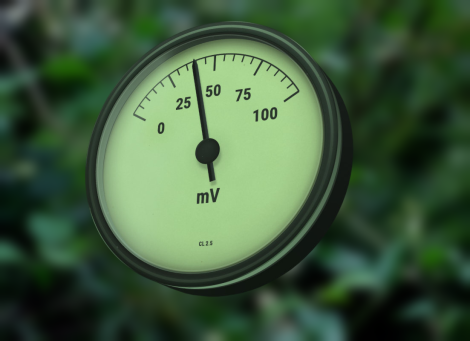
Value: 40 mV
